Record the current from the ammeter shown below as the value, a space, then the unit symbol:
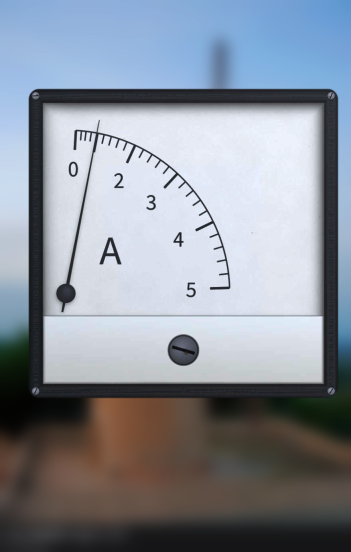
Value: 1 A
